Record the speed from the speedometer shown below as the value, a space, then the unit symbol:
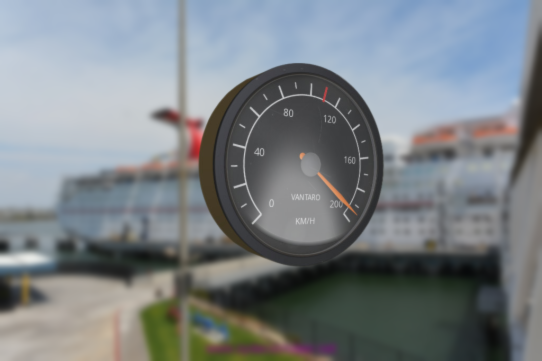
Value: 195 km/h
